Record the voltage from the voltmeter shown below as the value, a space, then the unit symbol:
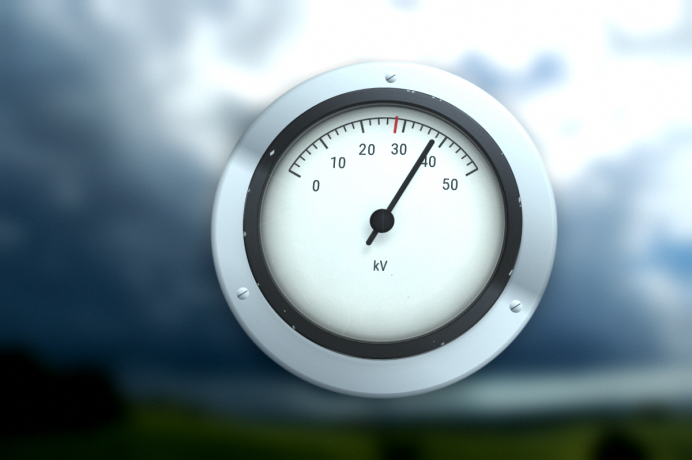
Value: 38 kV
